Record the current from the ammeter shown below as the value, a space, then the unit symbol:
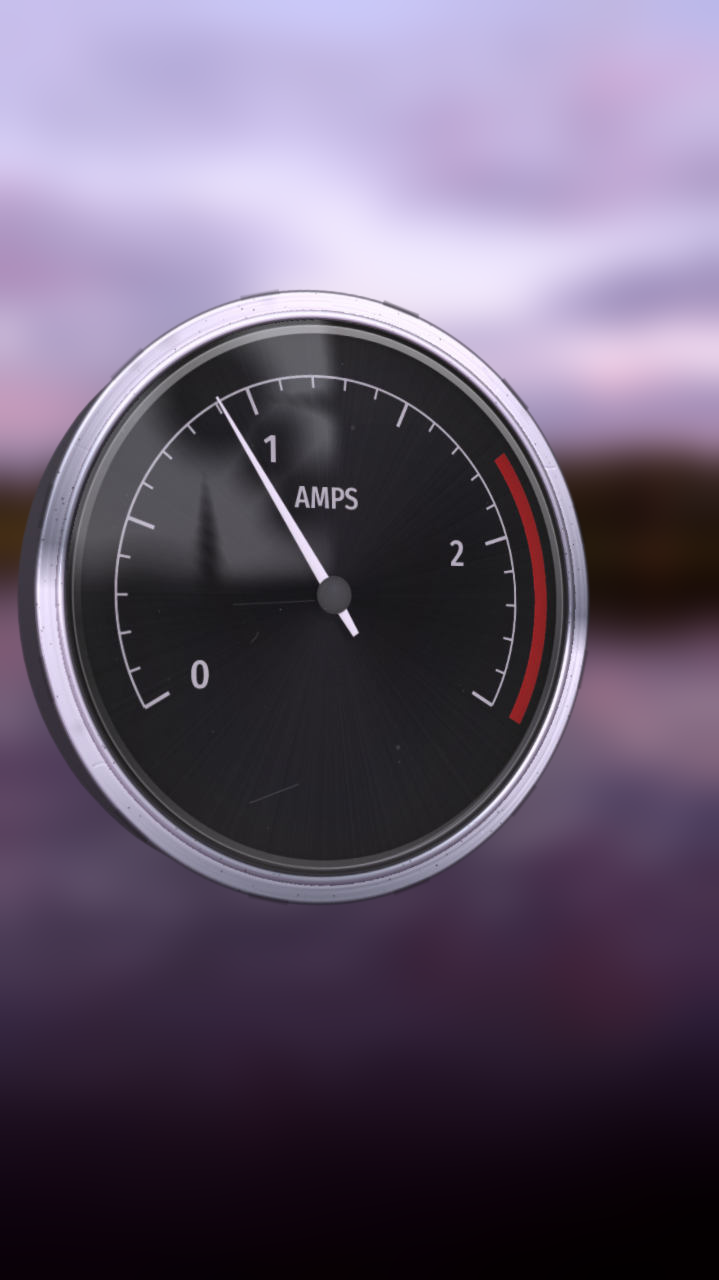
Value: 0.9 A
